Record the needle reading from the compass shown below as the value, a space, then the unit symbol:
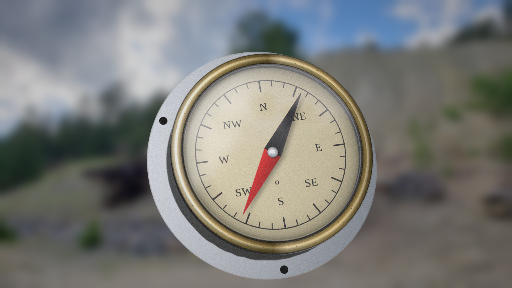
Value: 215 °
